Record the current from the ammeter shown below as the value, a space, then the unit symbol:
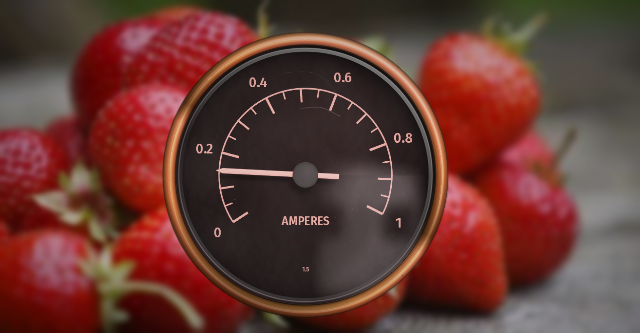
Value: 0.15 A
